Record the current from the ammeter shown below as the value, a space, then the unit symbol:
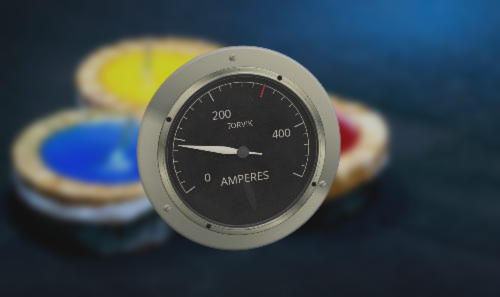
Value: 90 A
